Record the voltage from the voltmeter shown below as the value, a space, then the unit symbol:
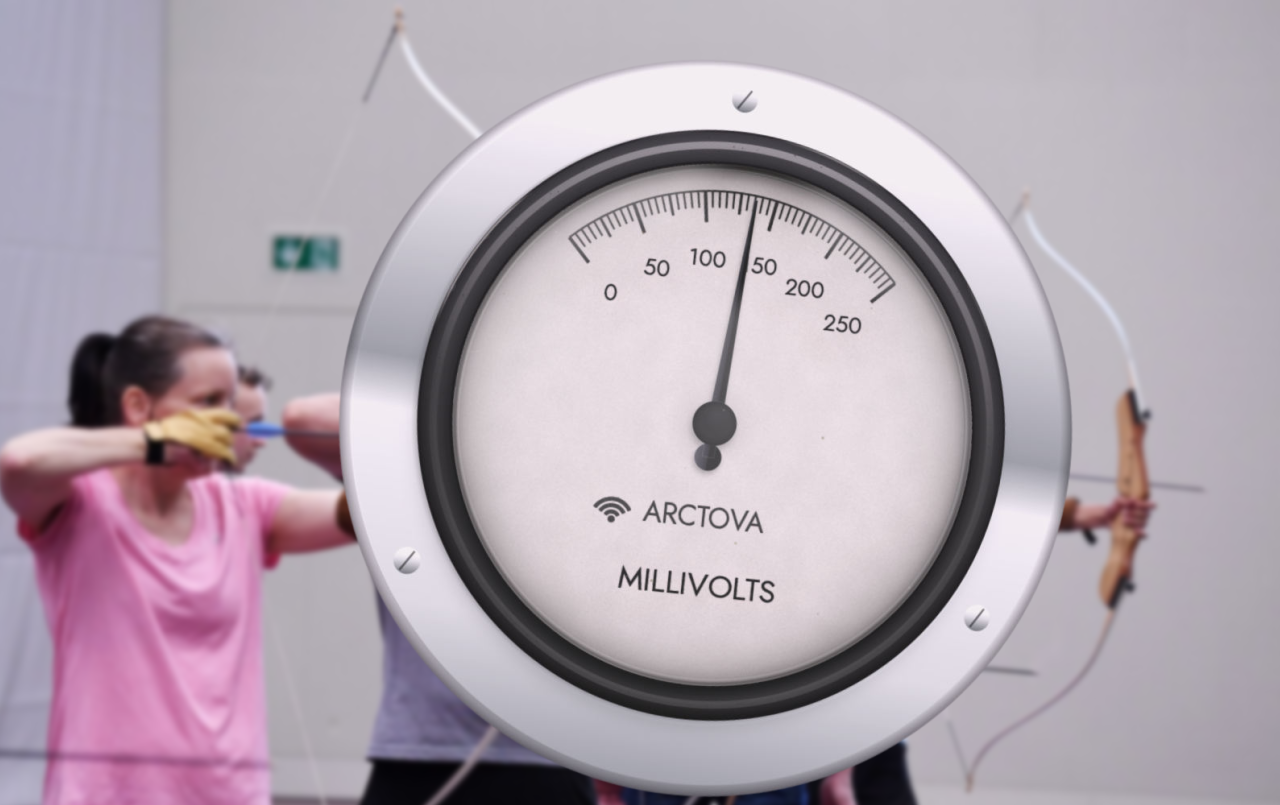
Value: 135 mV
